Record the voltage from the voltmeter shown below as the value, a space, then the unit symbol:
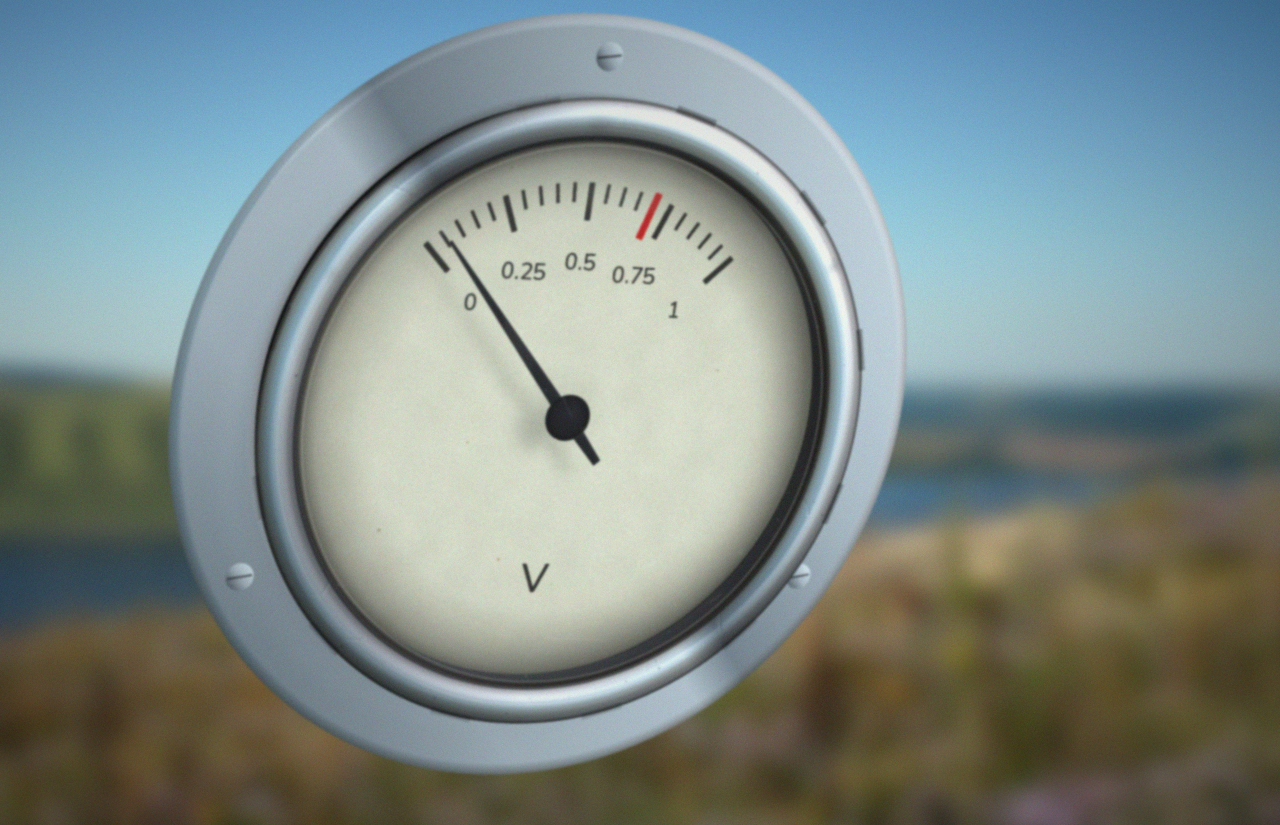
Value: 0.05 V
